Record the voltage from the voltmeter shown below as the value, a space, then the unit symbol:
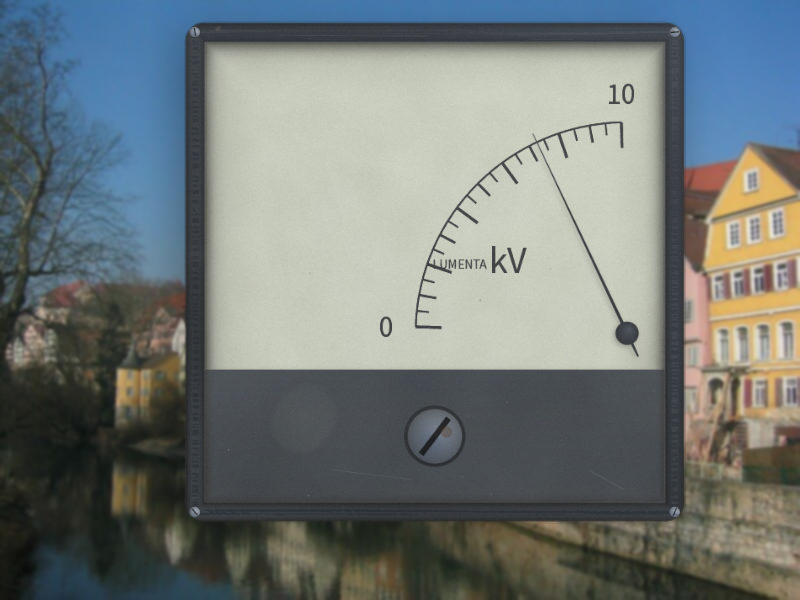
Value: 7.25 kV
